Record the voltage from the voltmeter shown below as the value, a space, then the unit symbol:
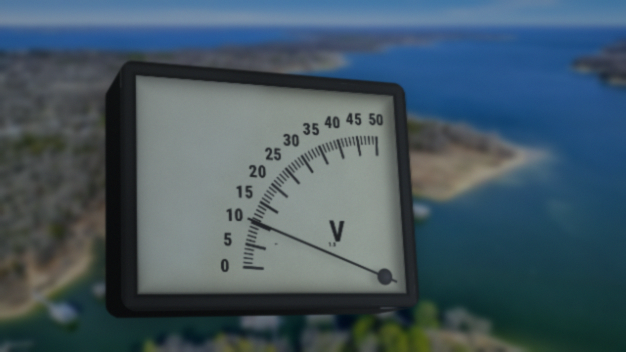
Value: 10 V
